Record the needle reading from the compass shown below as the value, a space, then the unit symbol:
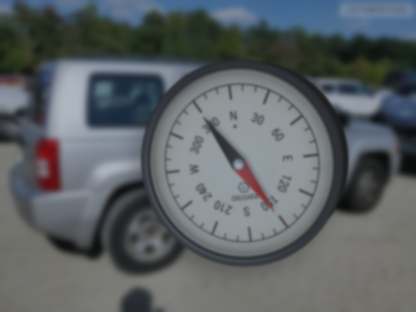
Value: 150 °
